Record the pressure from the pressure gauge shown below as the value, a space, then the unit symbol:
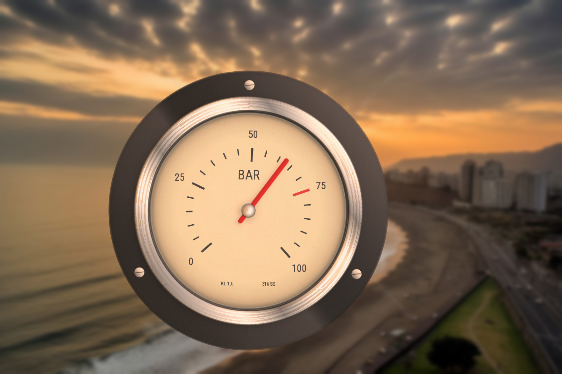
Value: 62.5 bar
